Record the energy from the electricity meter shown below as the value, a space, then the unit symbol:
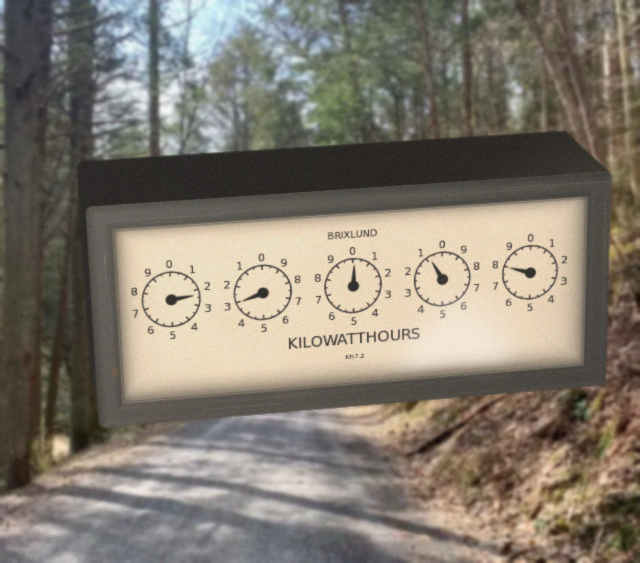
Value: 23008 kWh
